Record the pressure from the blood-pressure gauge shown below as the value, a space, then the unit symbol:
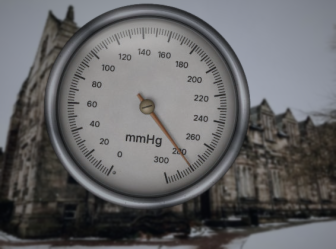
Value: 280 mmHg
